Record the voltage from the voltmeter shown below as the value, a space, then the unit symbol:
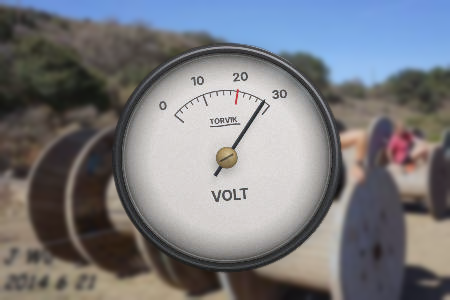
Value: 28 V
